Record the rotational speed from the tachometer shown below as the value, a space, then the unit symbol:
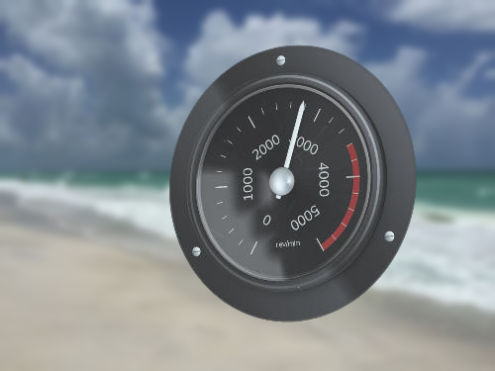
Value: 2800 rpm
